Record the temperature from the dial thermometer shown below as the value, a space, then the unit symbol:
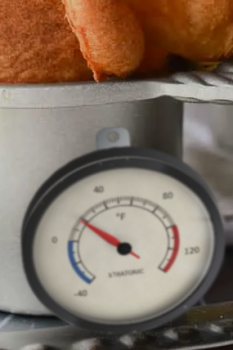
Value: 20 °F
